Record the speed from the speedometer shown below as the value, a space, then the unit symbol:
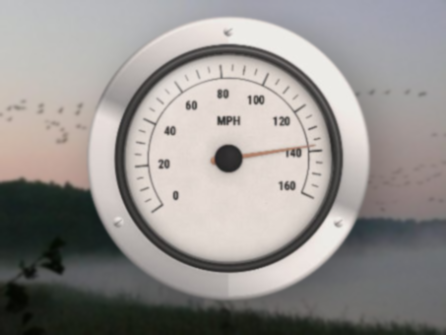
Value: 137.5 mph
